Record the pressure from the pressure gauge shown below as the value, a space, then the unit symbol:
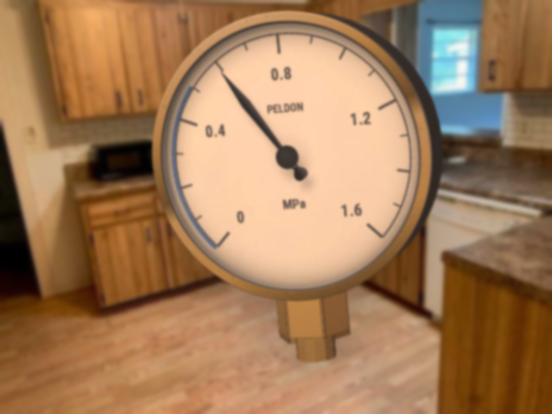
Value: 0.6 MPa
